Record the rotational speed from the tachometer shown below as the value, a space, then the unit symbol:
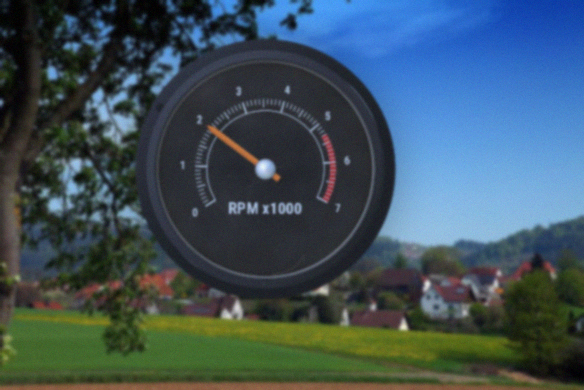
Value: 2000 rpm
